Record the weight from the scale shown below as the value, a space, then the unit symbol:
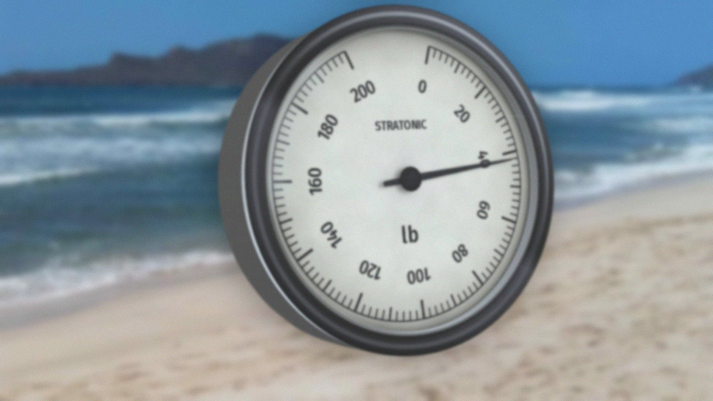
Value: 42 lb
